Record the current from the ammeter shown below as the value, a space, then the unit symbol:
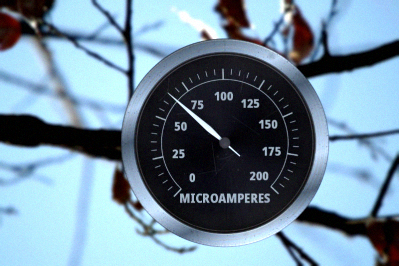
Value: 65 µA
